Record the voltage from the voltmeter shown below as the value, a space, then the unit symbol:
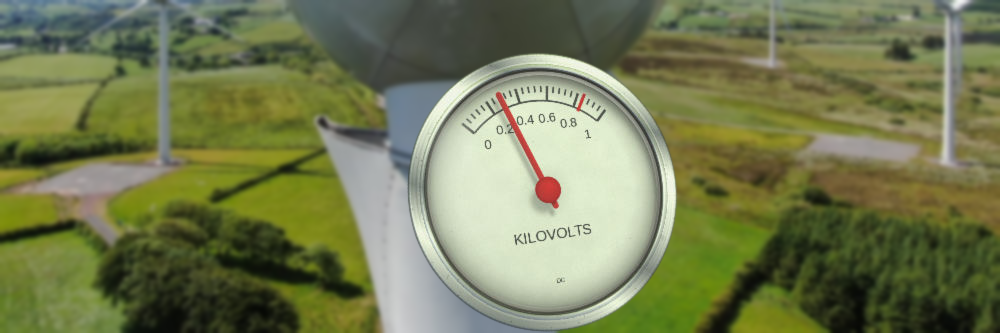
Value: 0.28 kV
